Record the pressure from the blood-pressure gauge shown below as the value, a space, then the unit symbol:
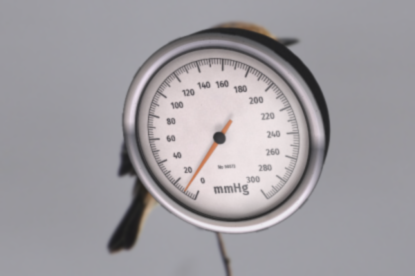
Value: 10 mmHg
